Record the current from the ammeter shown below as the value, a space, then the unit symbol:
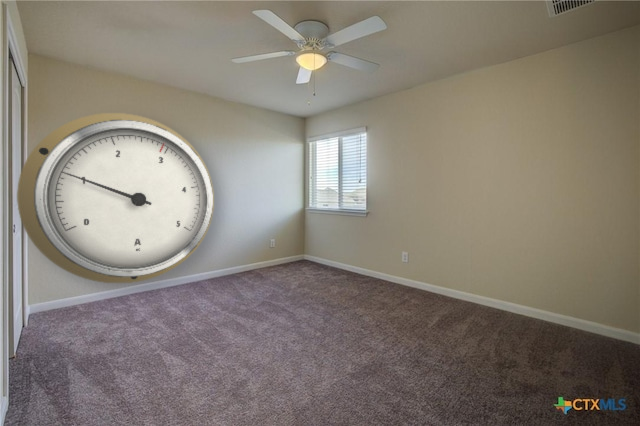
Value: 1 A
